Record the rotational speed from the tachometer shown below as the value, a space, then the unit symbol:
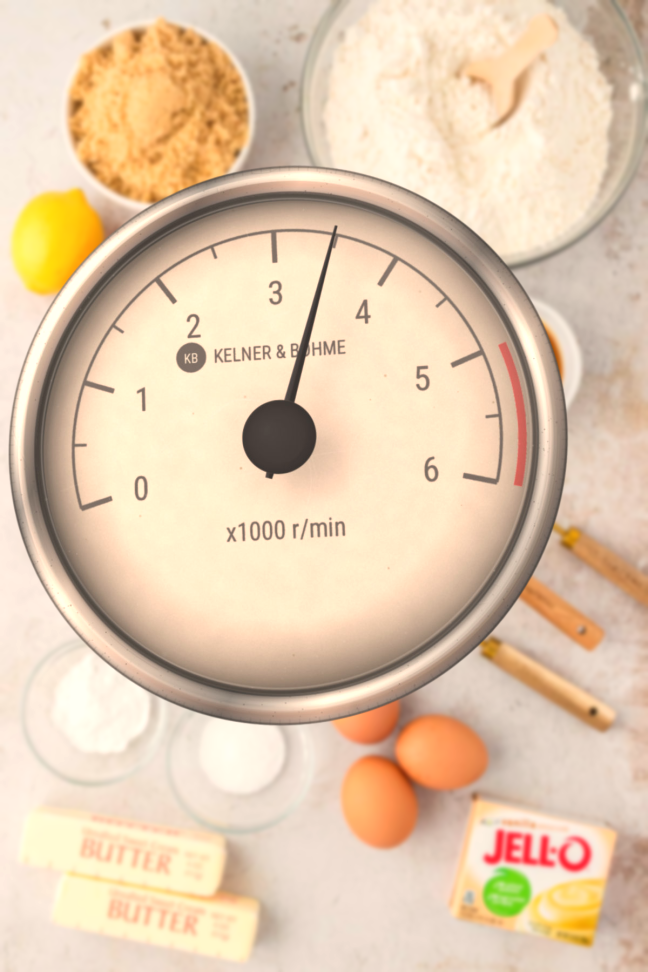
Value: 3500 rpm
